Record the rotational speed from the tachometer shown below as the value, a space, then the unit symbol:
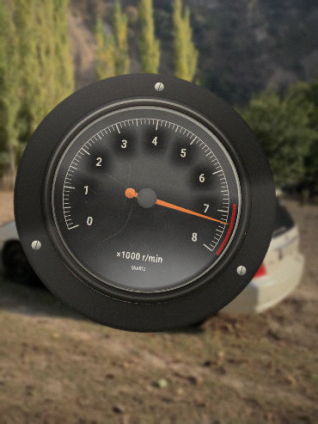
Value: 7300 rpm
